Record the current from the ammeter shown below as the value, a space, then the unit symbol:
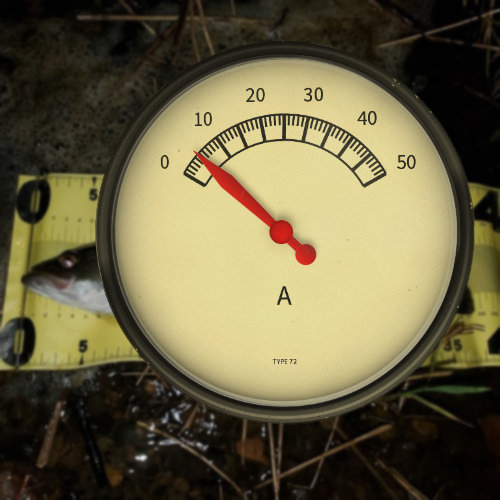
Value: 5 A
